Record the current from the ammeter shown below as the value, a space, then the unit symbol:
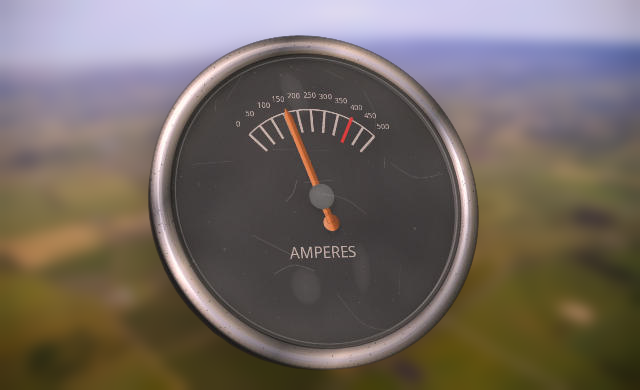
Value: 150 A
